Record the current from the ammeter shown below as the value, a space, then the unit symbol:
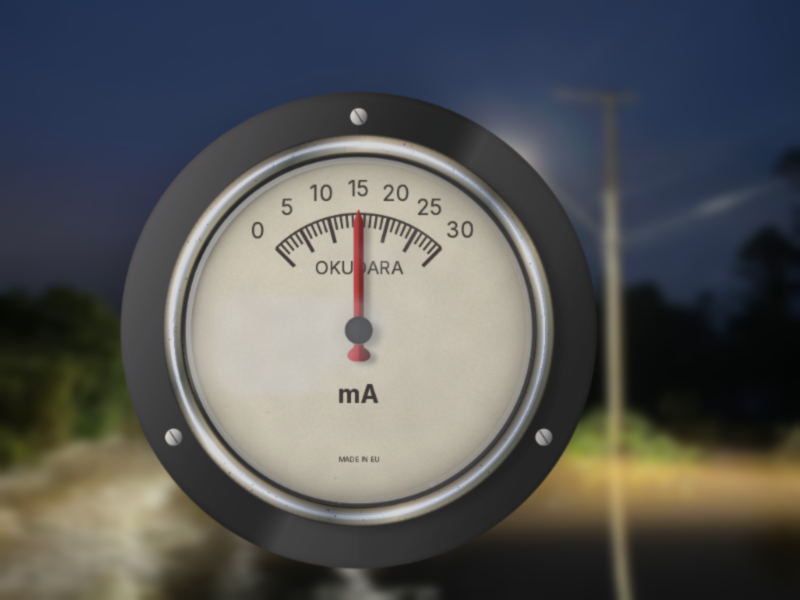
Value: 15 mA
